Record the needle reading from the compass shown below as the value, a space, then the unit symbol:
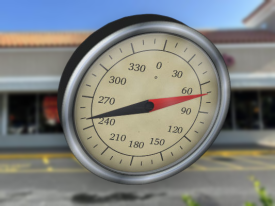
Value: 70 °
